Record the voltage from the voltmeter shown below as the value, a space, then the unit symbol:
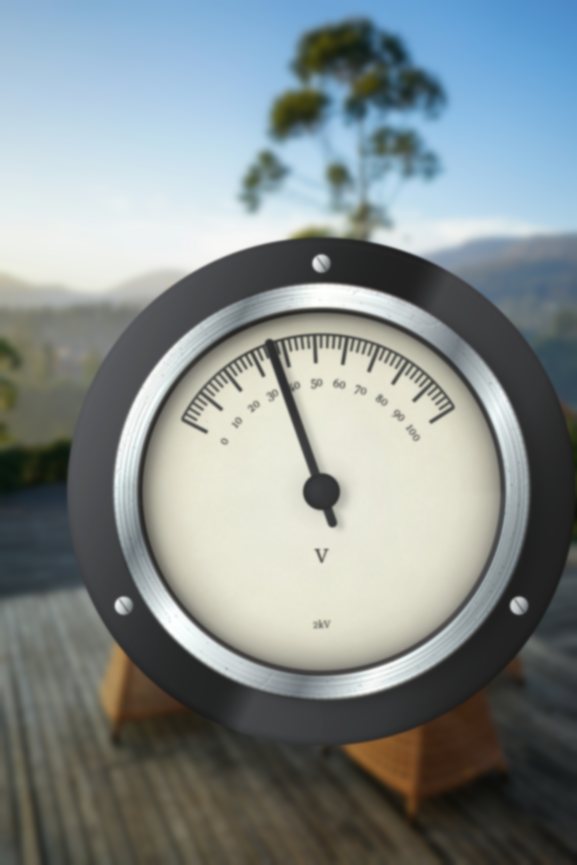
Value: 36 V
